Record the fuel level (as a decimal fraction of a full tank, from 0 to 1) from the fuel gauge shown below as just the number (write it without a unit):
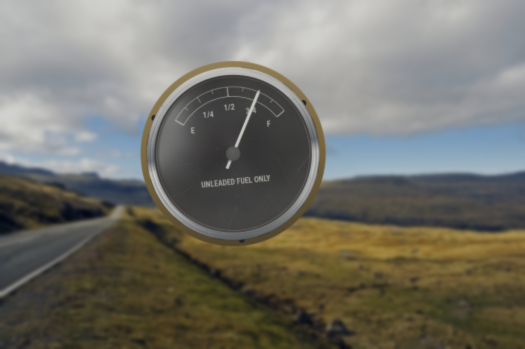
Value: 0.75
